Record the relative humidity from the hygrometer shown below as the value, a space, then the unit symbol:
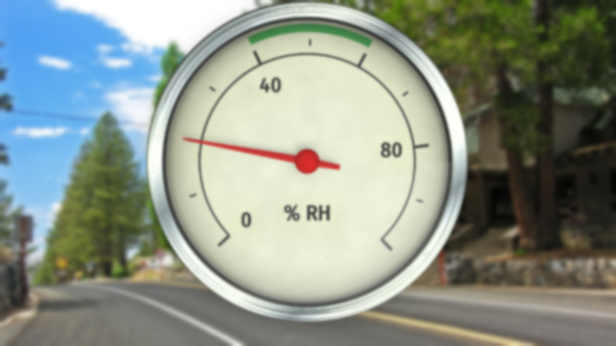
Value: 20 %
